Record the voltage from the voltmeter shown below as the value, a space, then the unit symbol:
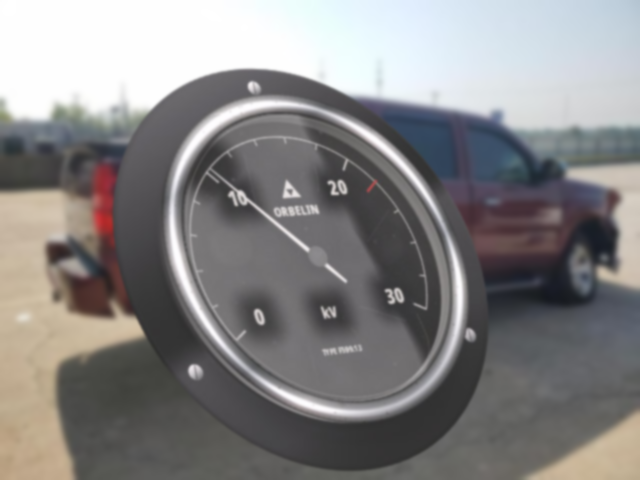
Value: 10 kV
